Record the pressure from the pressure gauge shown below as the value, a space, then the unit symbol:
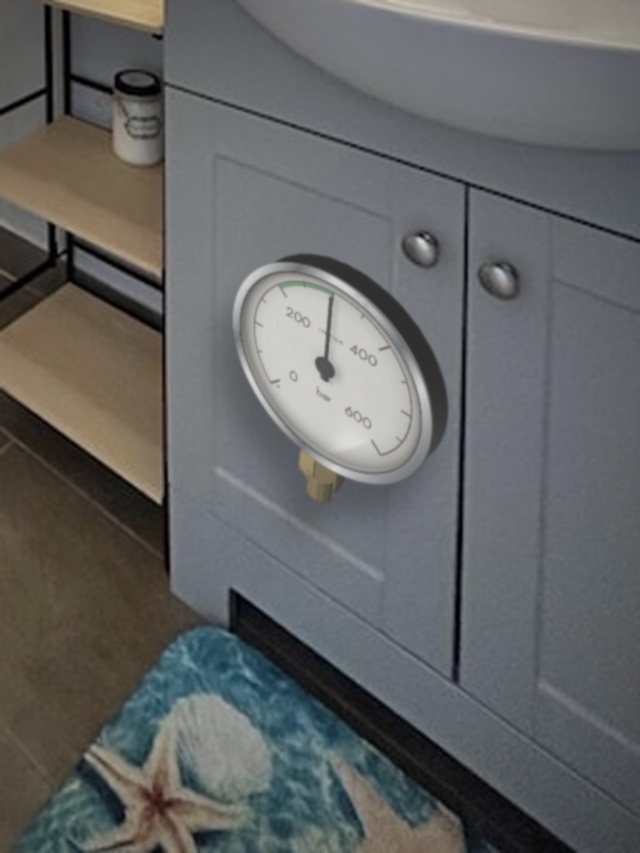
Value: 300 bar
